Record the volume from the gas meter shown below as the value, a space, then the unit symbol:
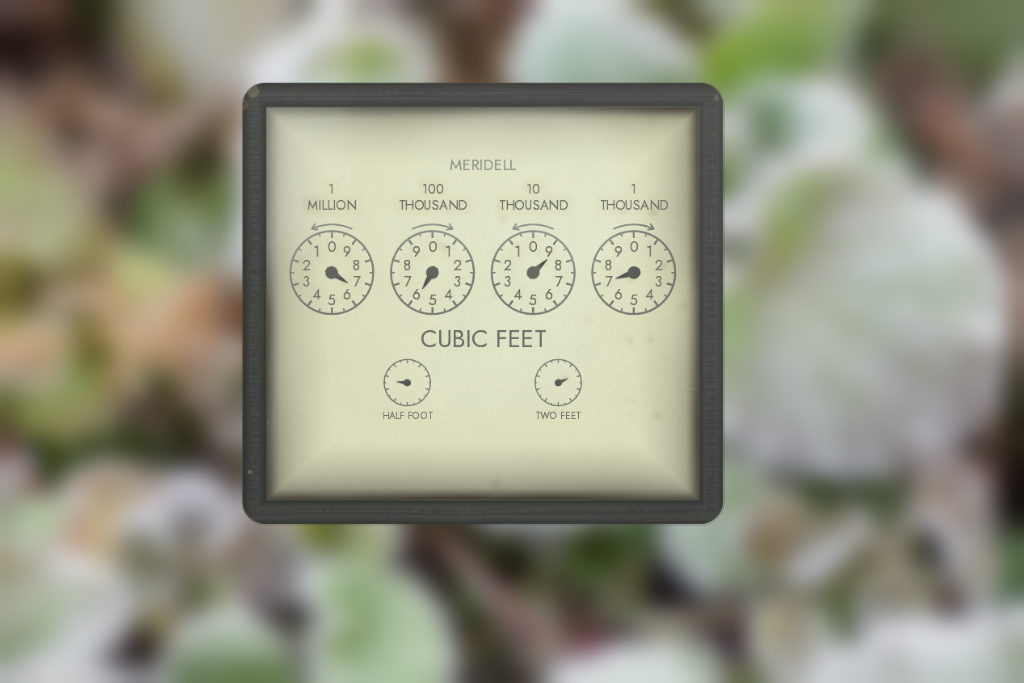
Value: 658700 ft³
